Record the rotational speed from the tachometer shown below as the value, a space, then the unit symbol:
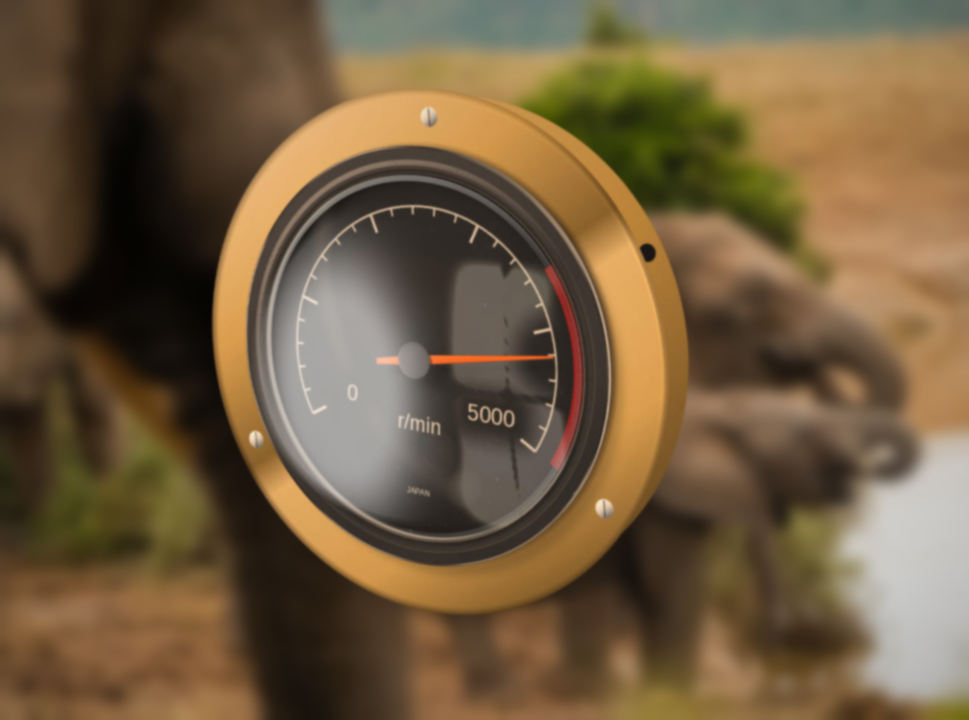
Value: 4200 rpm
